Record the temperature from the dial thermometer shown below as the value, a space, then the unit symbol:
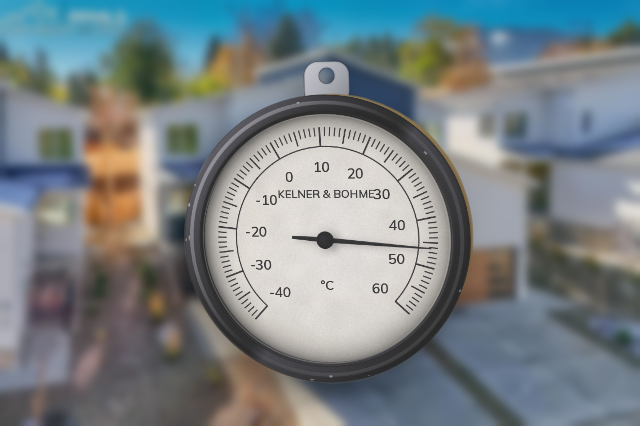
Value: 46 °C
